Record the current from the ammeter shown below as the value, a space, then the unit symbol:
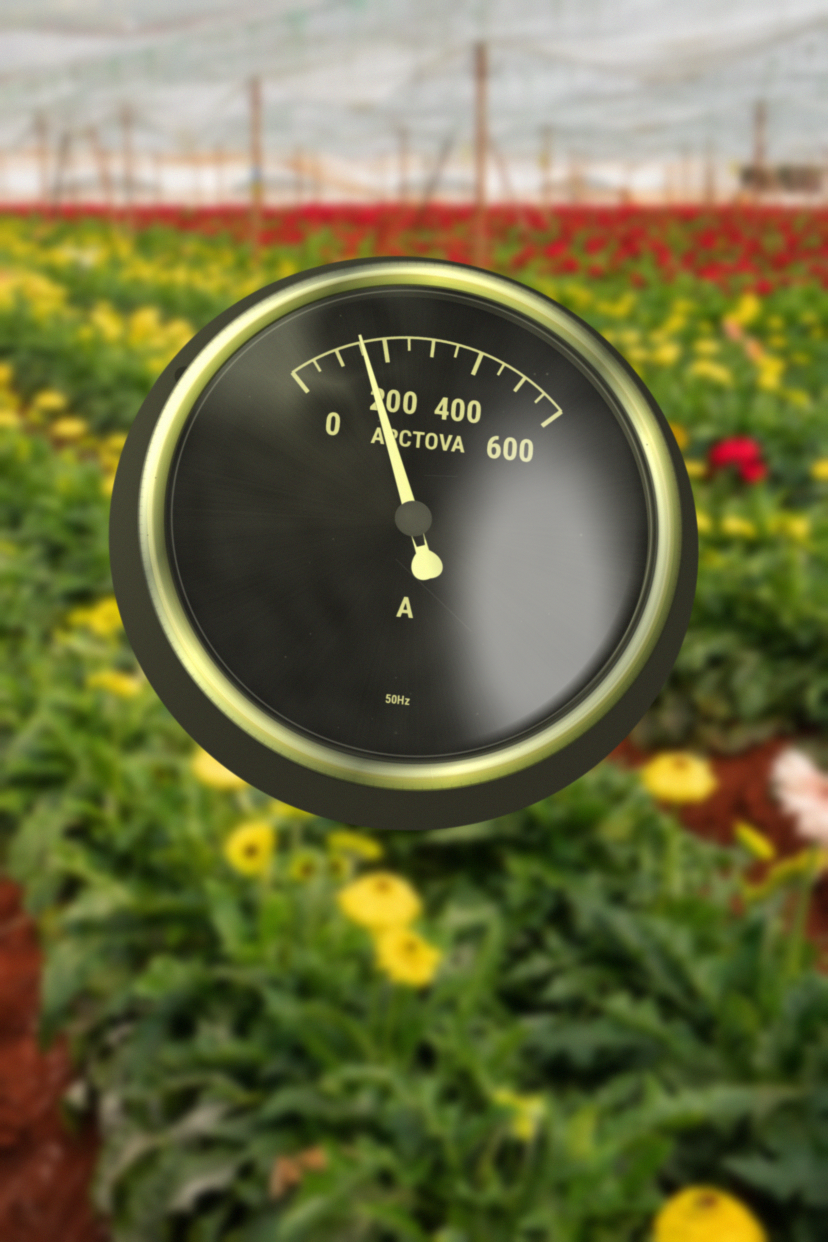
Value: 150 A
